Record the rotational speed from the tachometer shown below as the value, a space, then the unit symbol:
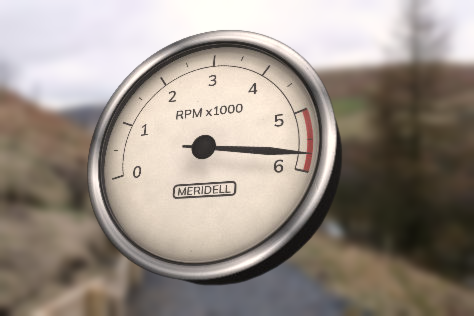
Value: 5750 rpm
